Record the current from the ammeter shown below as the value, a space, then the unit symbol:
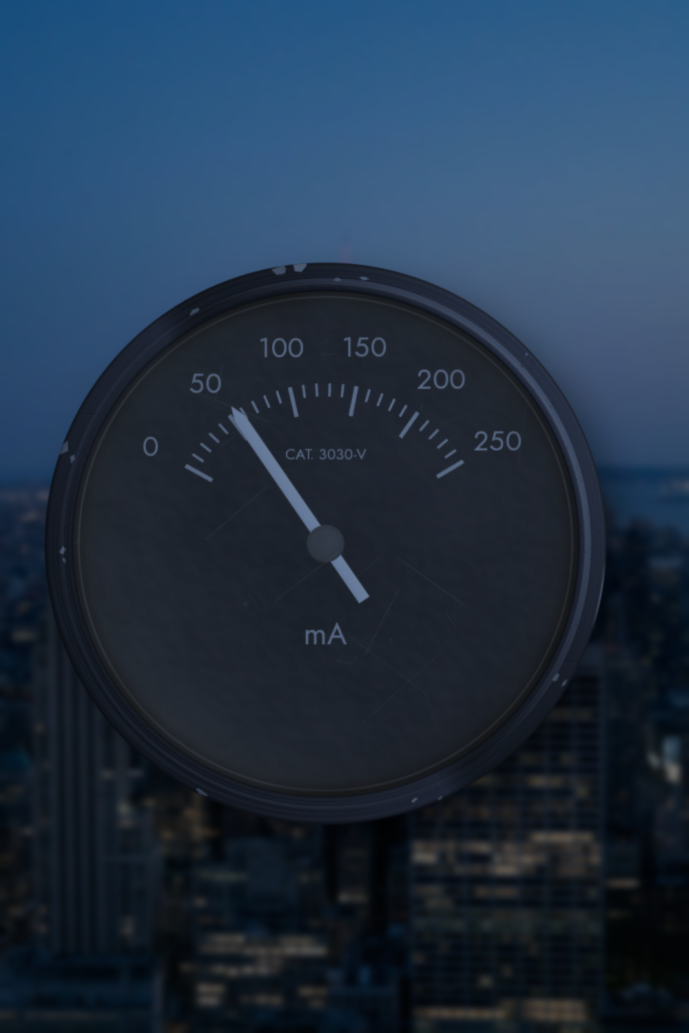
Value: 55 mA
